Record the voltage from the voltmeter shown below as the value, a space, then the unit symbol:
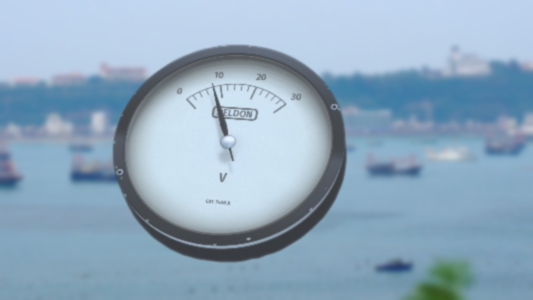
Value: 8 V
